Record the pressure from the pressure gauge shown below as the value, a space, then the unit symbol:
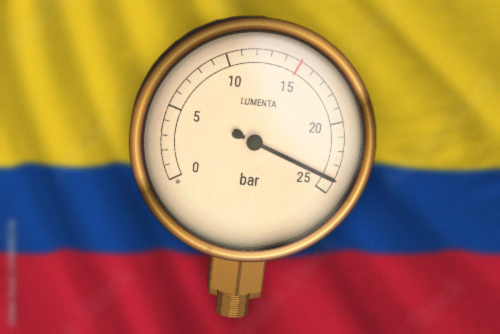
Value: 24 bar
